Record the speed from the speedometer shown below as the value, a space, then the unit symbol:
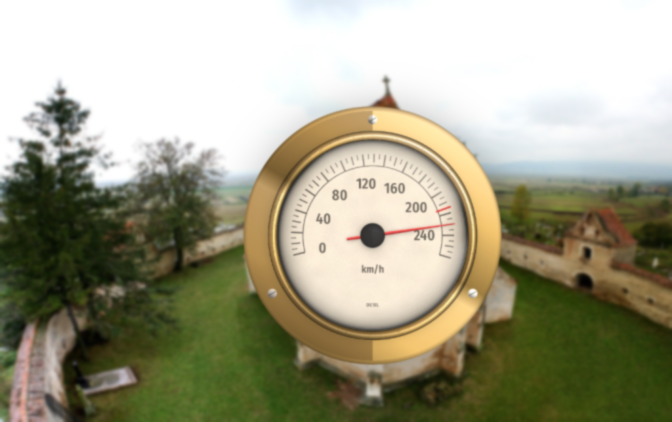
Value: 230 km/h
